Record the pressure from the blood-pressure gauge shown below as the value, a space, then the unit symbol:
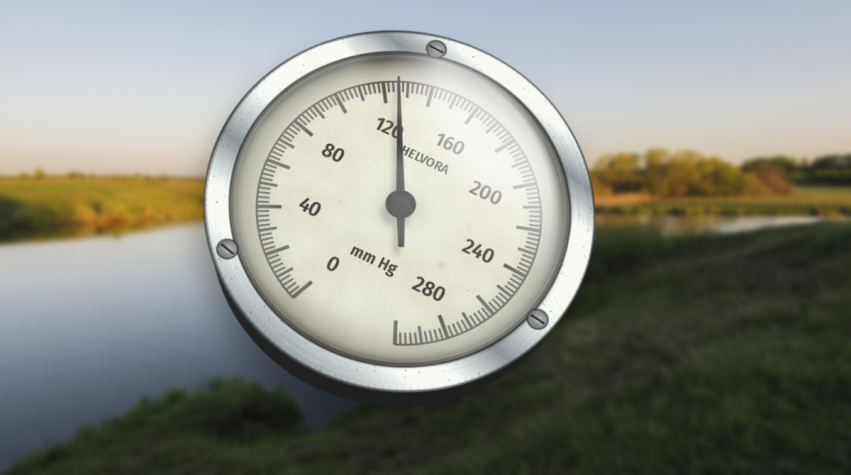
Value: 126 mmHg
